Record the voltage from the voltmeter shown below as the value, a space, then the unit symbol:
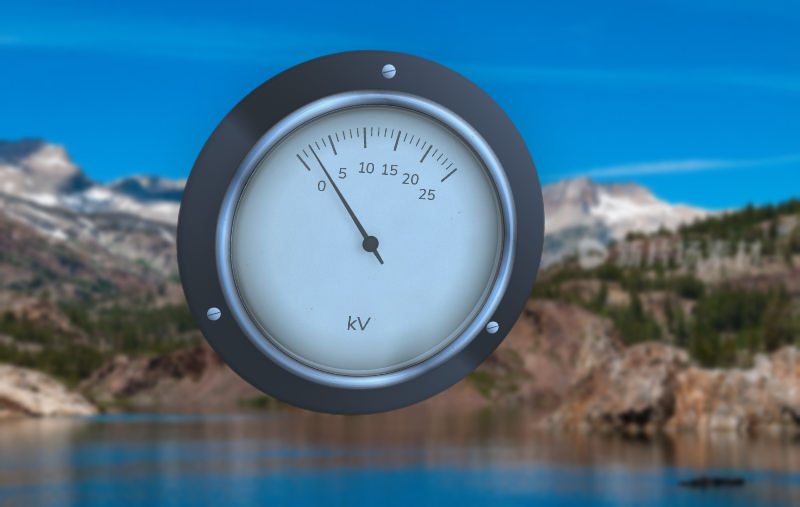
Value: 2 kV
